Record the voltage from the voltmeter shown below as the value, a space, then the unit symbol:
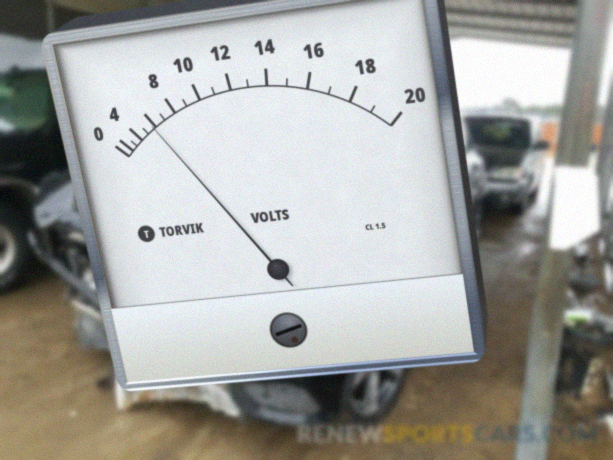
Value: 6 V
